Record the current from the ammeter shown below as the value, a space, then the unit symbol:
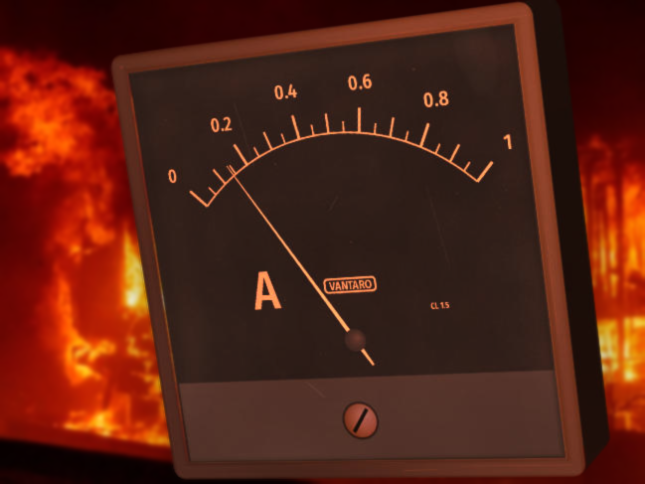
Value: 0.15 A
